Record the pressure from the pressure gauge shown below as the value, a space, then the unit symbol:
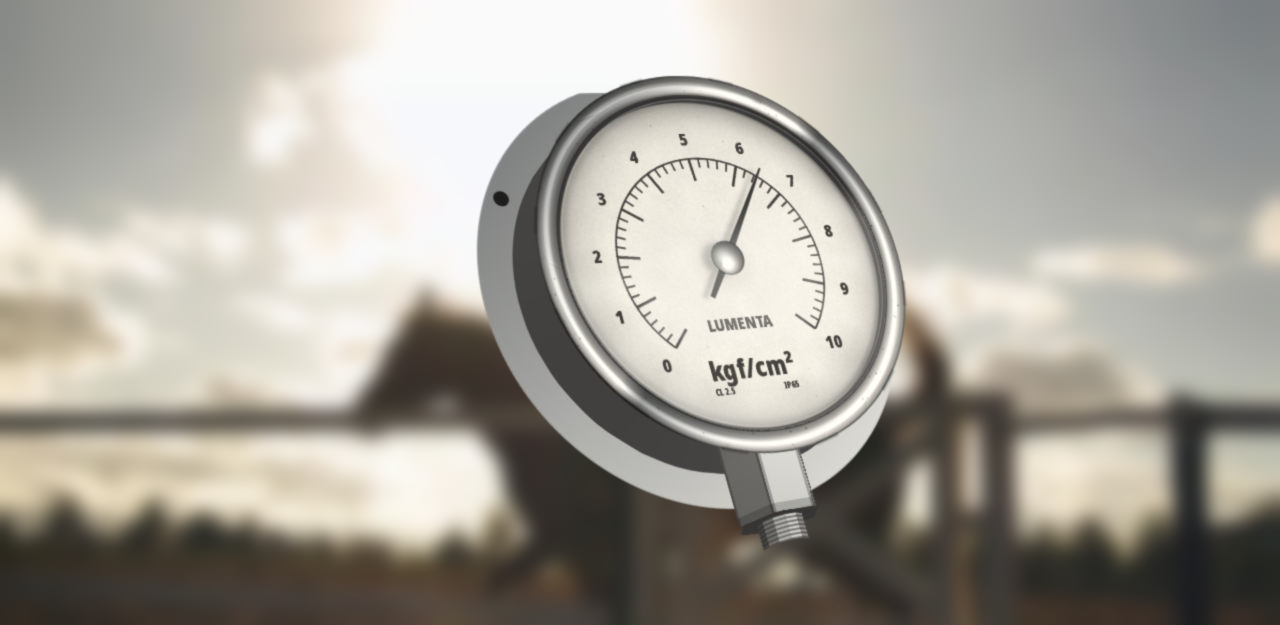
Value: 6.4 kg/cm²
